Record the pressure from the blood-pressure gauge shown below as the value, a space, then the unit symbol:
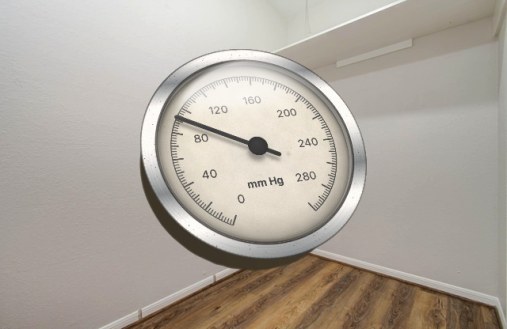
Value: 90 mmHg
